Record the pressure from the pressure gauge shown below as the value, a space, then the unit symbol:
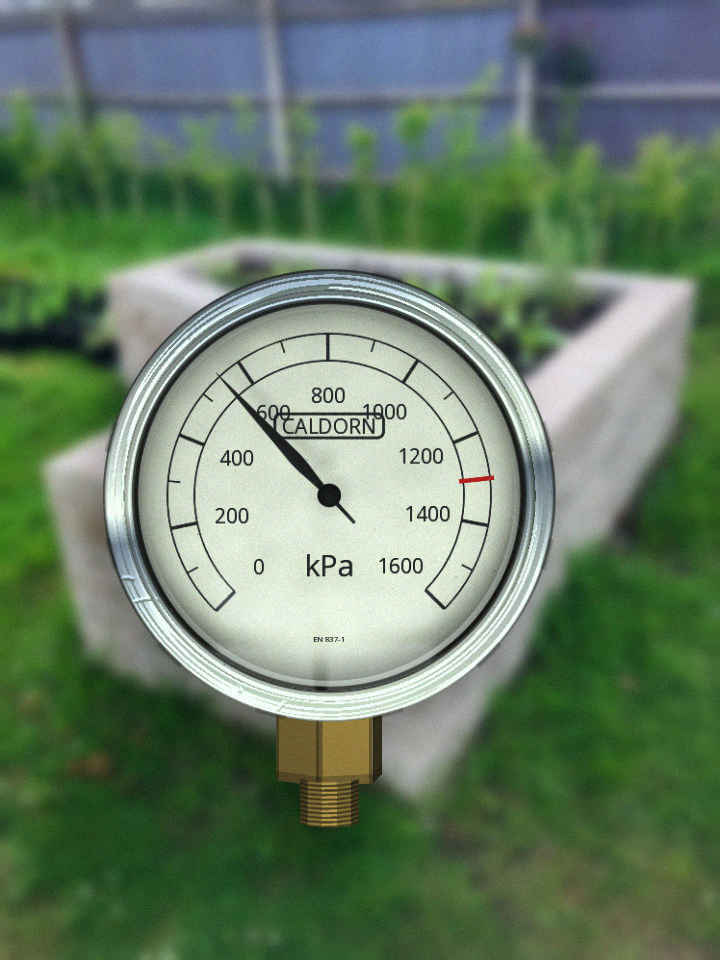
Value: 550 kPa
